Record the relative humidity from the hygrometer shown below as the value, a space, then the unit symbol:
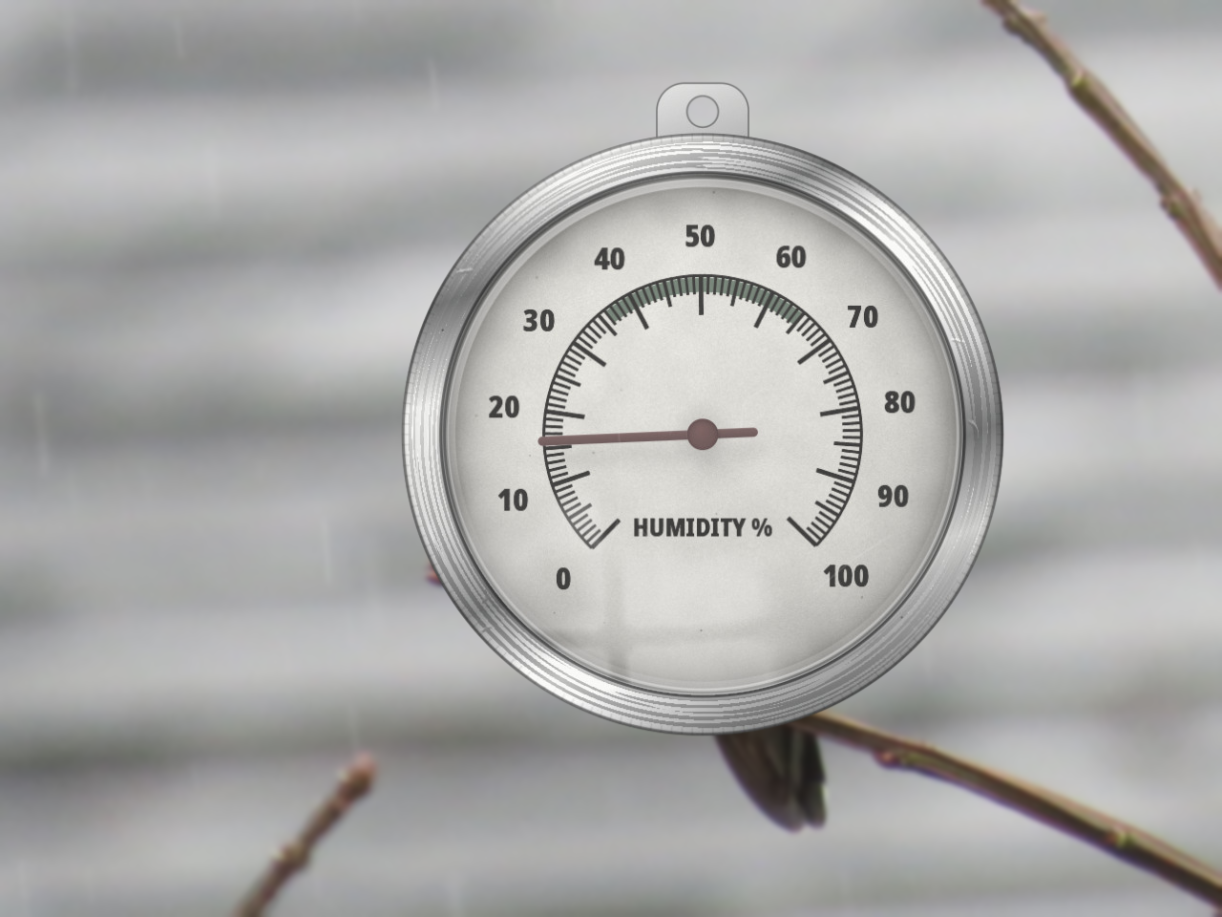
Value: 16 %
